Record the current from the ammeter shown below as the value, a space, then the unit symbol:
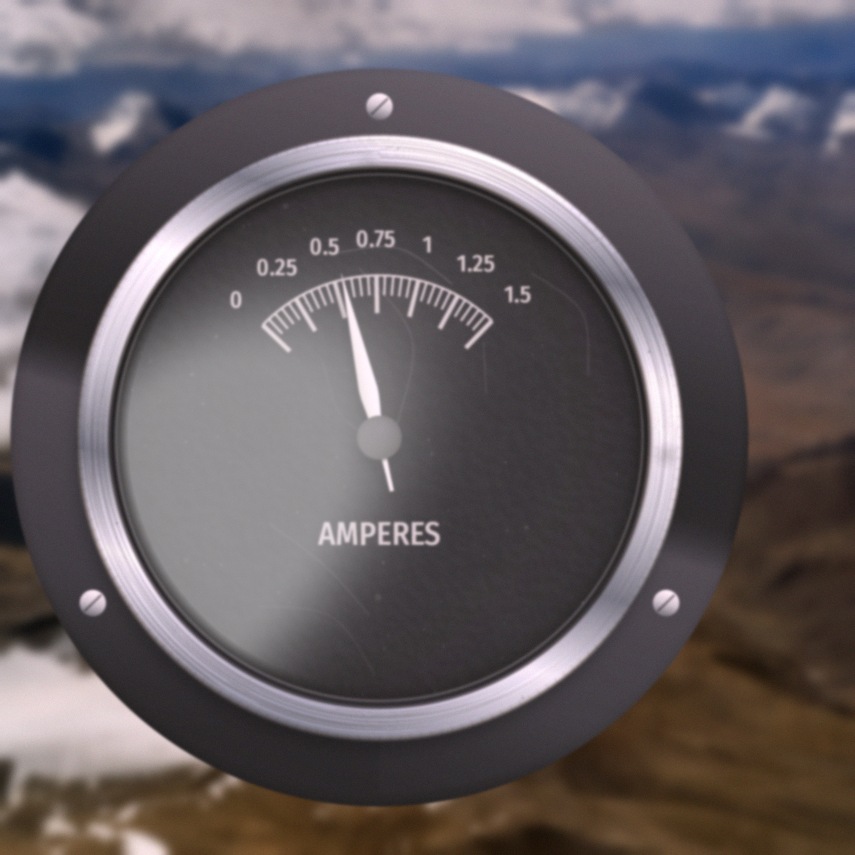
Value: 0.55 A
